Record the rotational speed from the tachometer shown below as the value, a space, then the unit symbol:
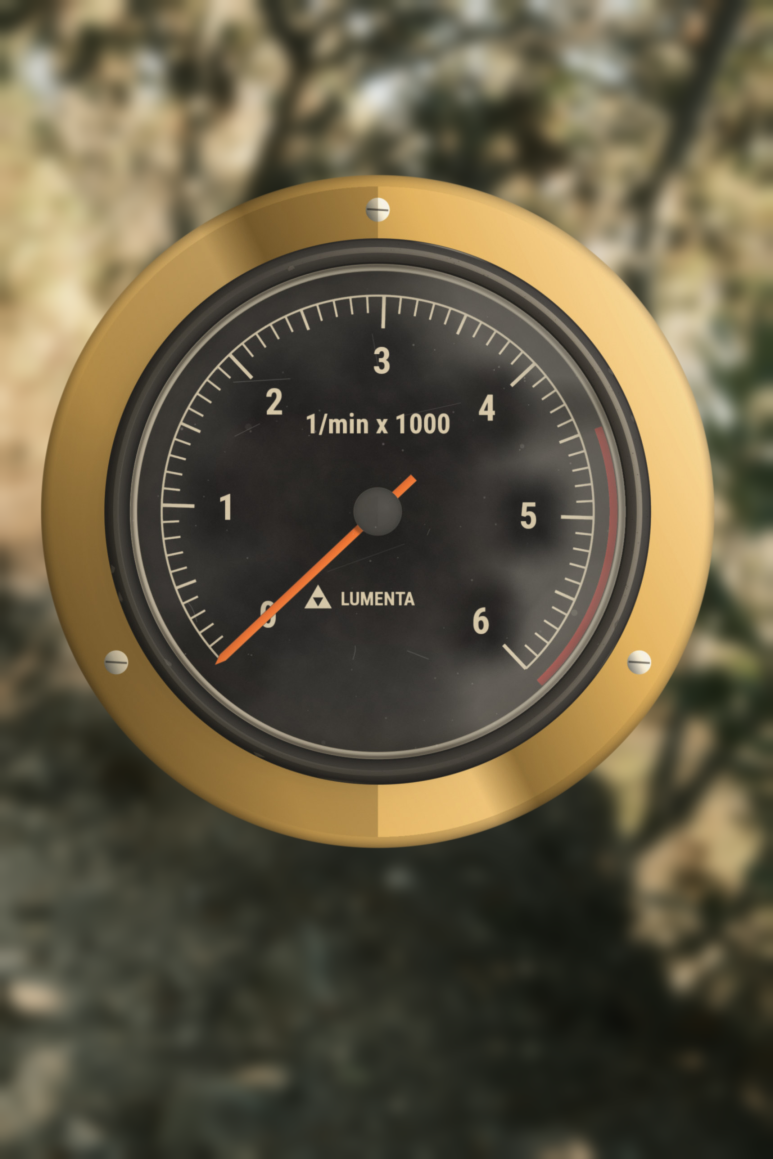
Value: 0 rpm
